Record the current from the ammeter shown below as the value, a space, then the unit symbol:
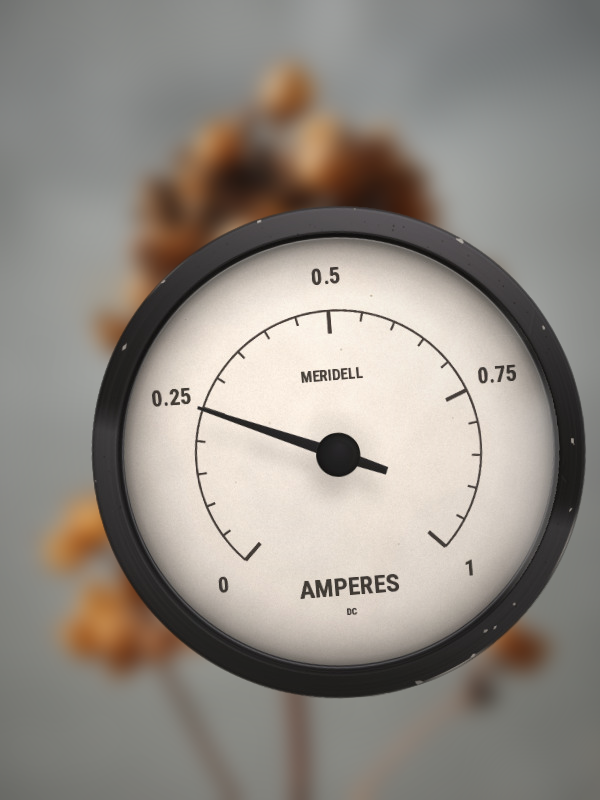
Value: 0.25 A
